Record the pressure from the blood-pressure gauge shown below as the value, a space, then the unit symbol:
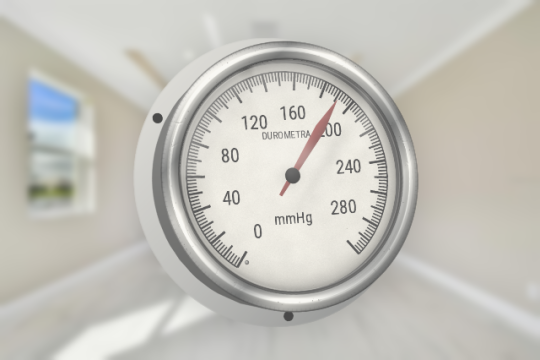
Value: 190 mmHg
